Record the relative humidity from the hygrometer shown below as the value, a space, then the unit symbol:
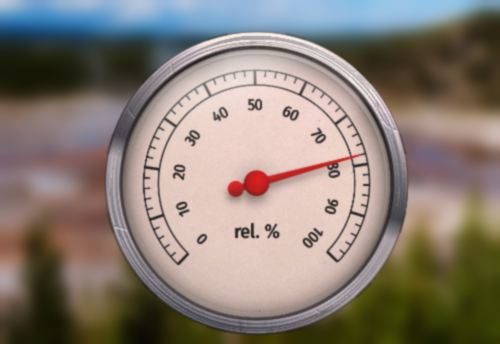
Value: 78 %
